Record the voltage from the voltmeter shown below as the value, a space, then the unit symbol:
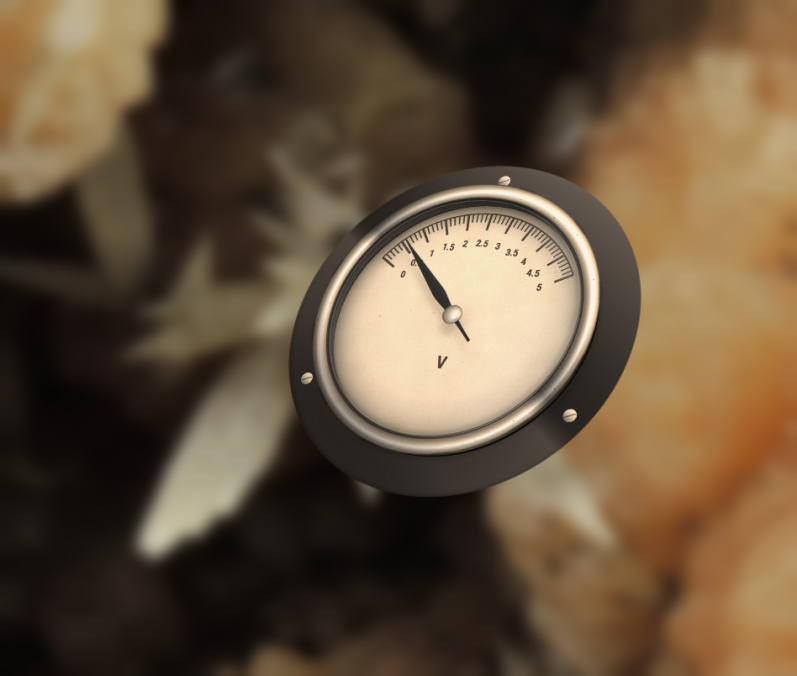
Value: 0.6 V
